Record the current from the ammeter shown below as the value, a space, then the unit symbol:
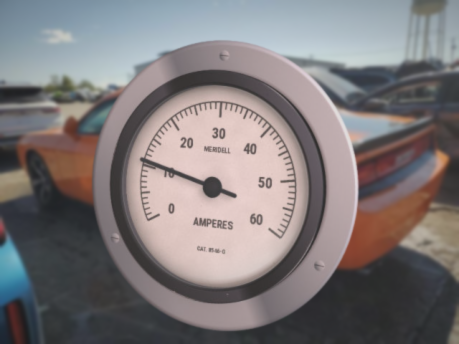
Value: 11 A
